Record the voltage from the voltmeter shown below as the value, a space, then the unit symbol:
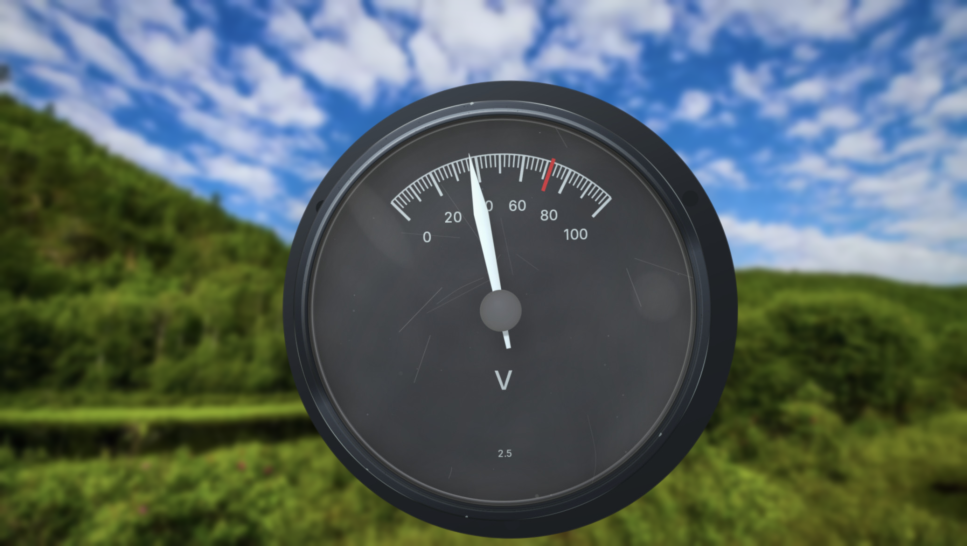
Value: 38 V
